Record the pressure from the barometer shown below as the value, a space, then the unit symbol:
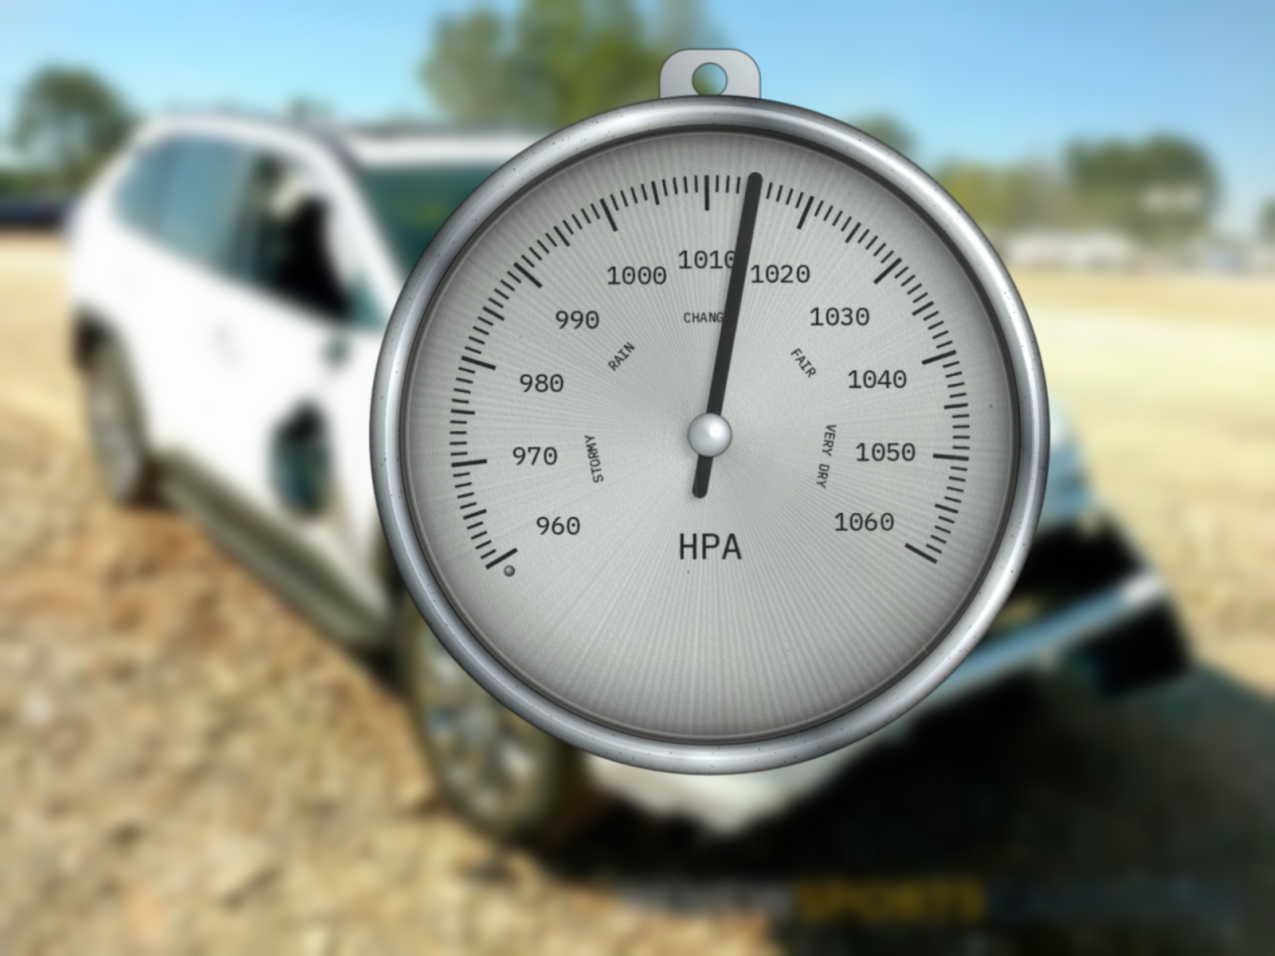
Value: 1014.5 hPa
